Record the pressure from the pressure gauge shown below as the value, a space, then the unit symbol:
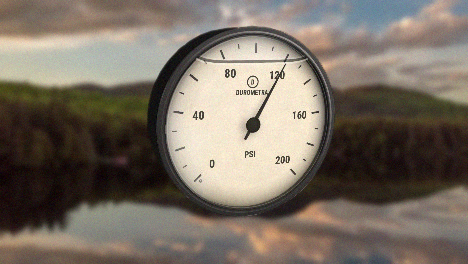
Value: 120 psi
